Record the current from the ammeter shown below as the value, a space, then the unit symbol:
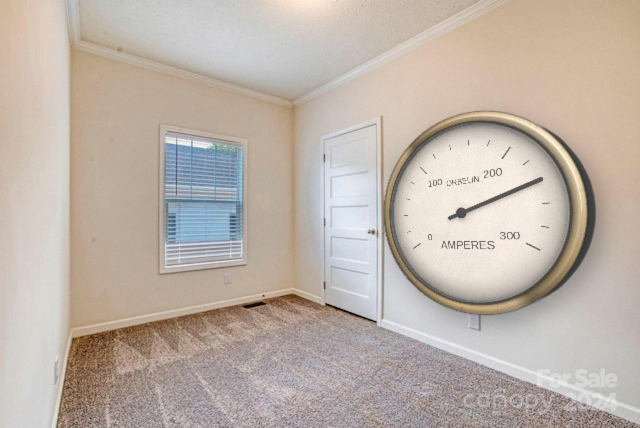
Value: 240 A
